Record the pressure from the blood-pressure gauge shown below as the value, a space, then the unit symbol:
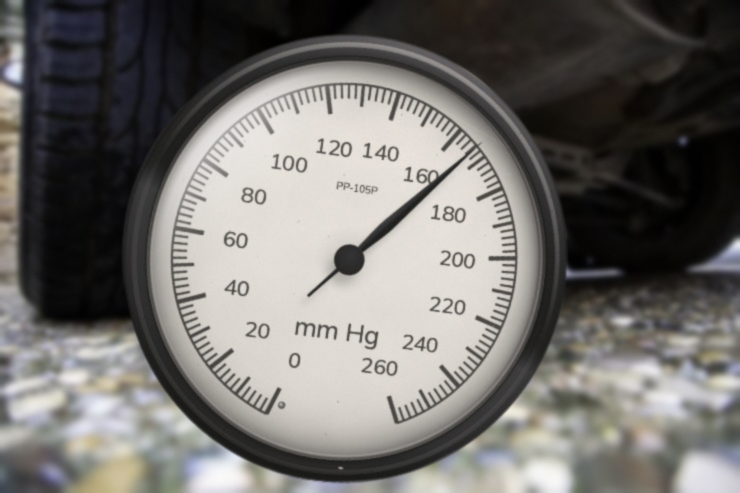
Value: 166 mmHg
